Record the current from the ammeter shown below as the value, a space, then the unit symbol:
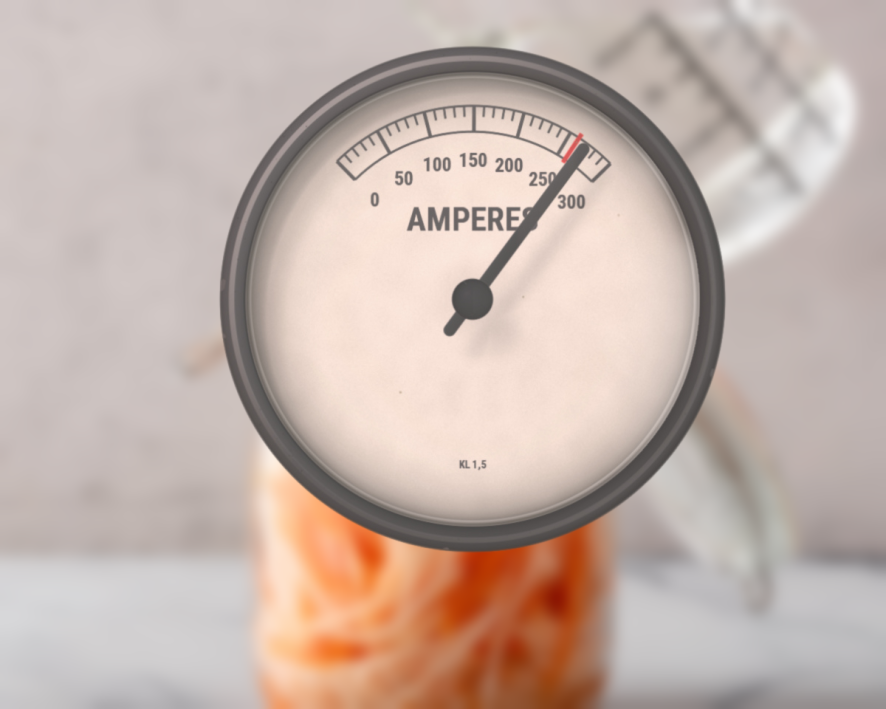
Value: 270 A
